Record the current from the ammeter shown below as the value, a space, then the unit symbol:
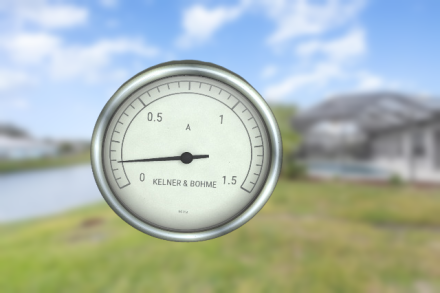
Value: 0.15 A
